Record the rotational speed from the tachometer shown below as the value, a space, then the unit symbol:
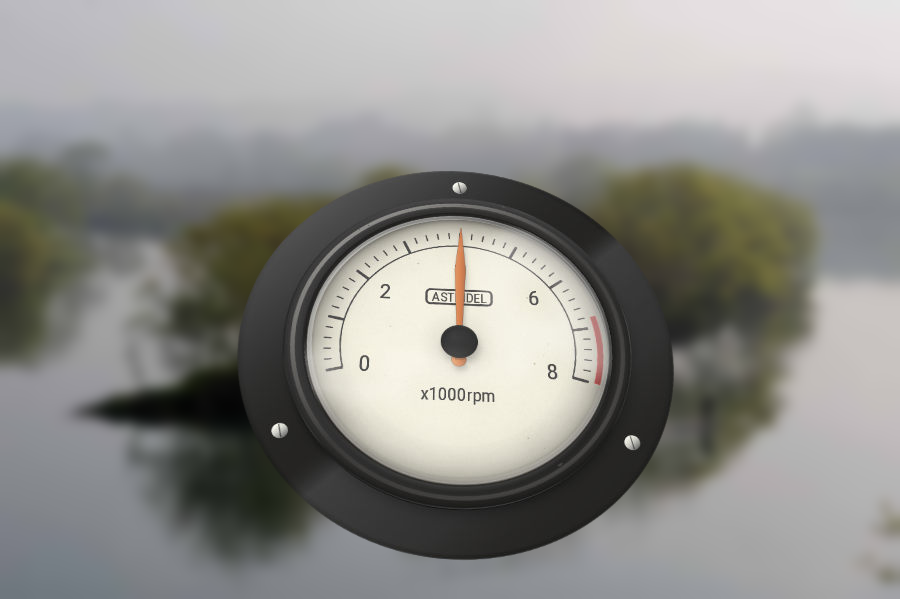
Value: 4000 rpm
